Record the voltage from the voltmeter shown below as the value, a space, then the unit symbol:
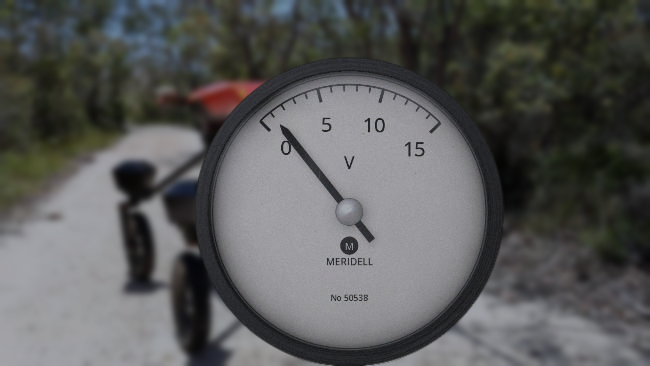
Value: 1 V
